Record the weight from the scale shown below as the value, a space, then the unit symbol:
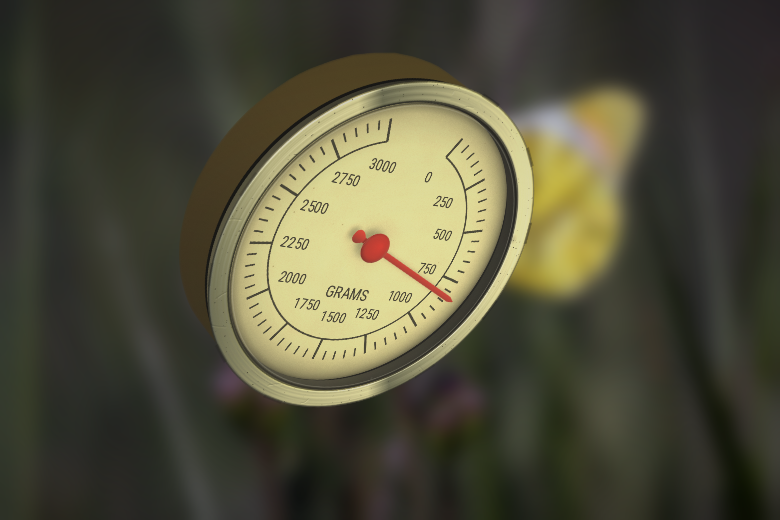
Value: 825 g
